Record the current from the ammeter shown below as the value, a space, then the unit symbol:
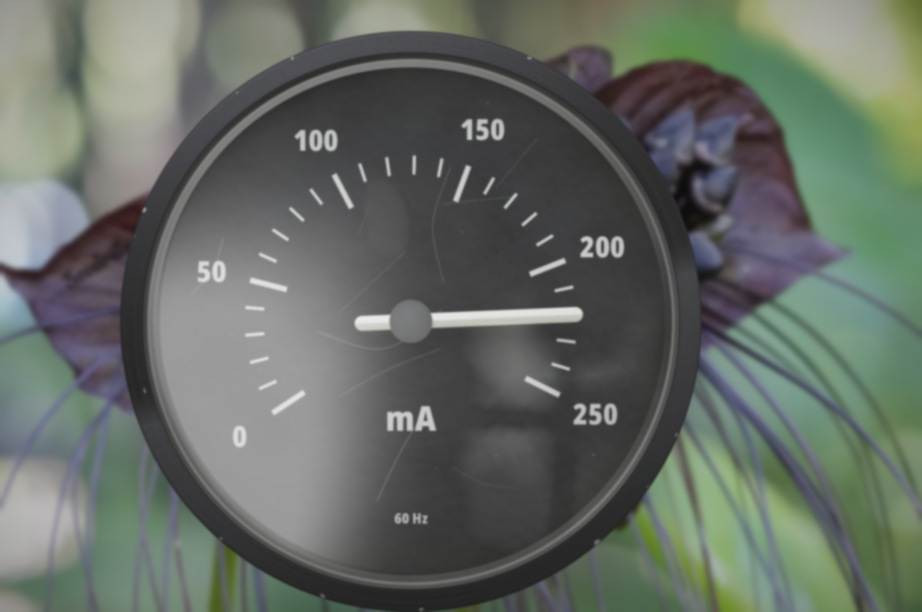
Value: 220 mA
